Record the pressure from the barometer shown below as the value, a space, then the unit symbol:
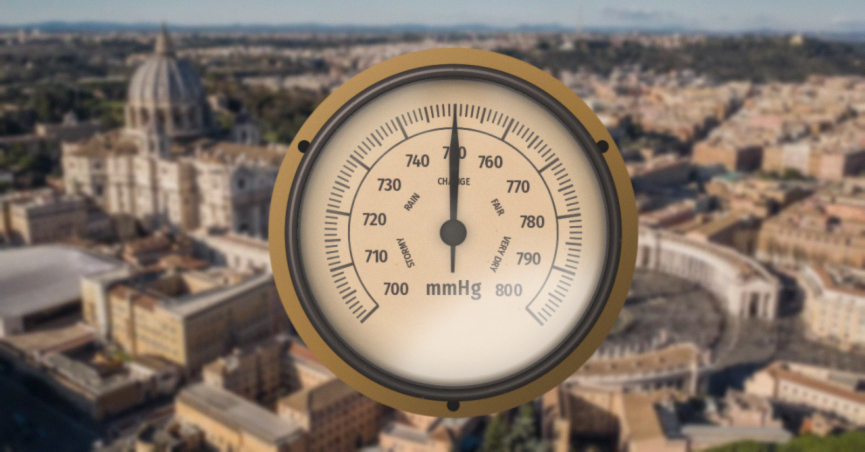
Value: 750 mmHg
